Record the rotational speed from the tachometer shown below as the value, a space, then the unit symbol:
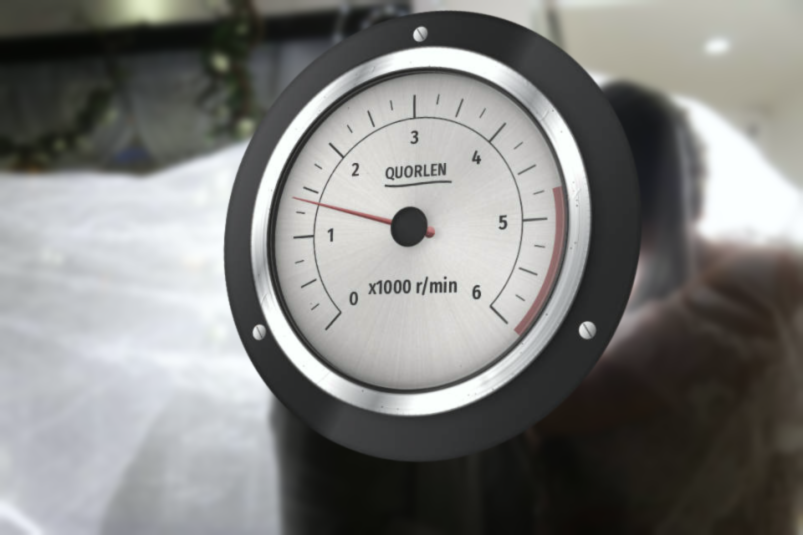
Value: 1375 rpm
